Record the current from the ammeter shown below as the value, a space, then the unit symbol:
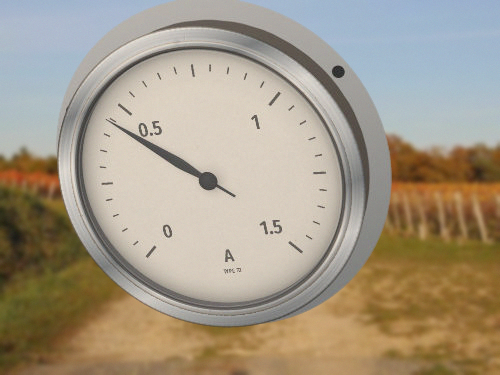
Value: 0.45 A
